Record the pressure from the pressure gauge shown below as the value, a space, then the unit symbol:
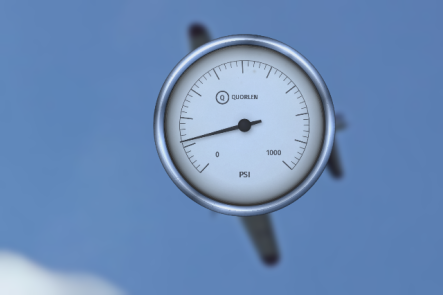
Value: 120 psi
